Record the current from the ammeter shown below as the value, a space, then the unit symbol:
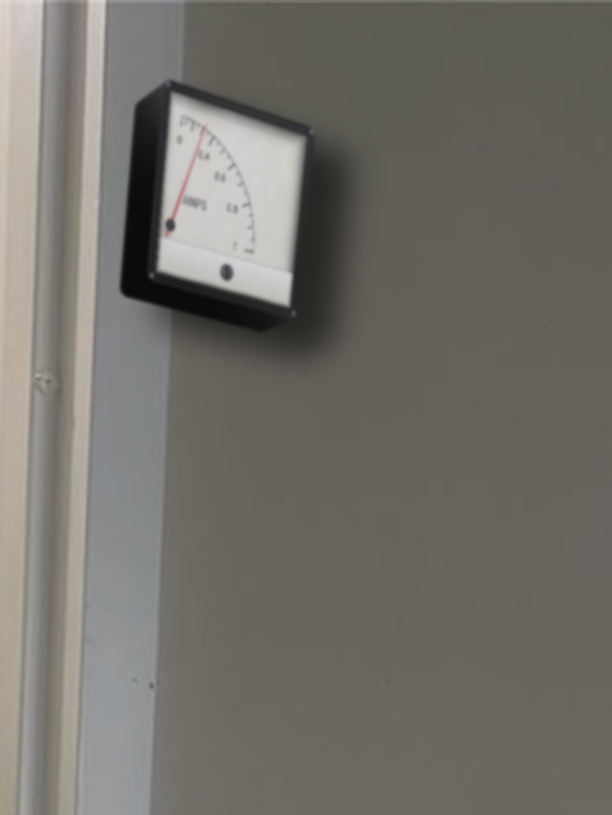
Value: 0.3 A
